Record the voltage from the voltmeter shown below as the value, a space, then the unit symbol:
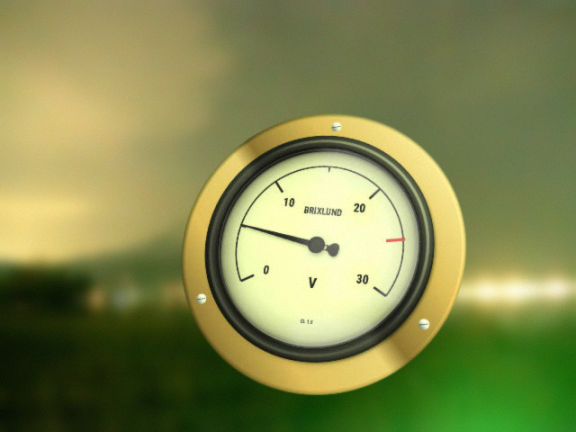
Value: 5 V
